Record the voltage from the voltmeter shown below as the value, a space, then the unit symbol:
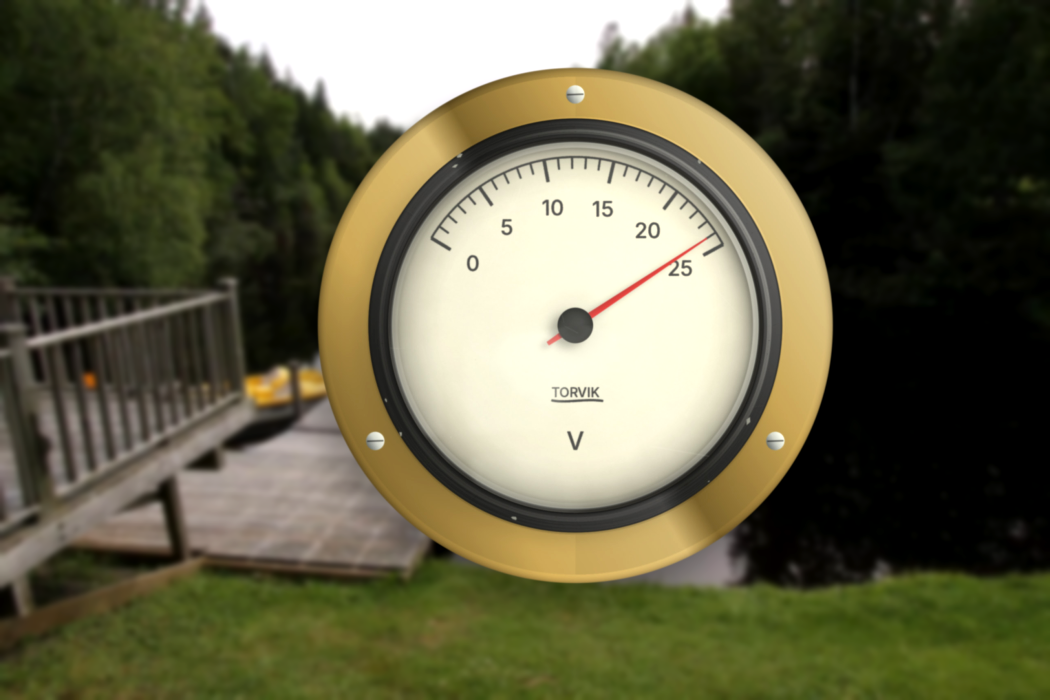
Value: 24 V
